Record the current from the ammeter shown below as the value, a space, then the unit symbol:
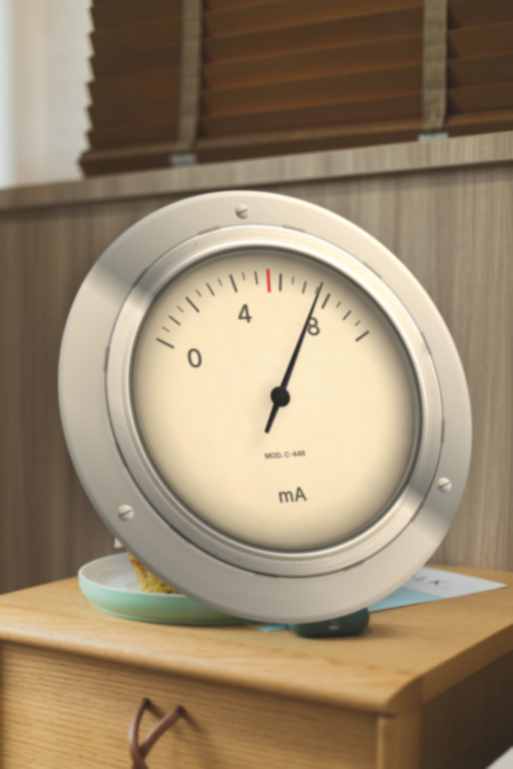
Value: 7.5 mA
